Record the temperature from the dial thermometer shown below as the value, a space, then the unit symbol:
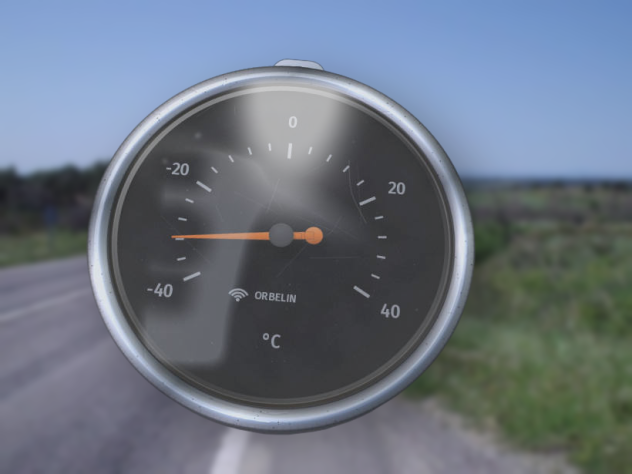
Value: -32 °C
